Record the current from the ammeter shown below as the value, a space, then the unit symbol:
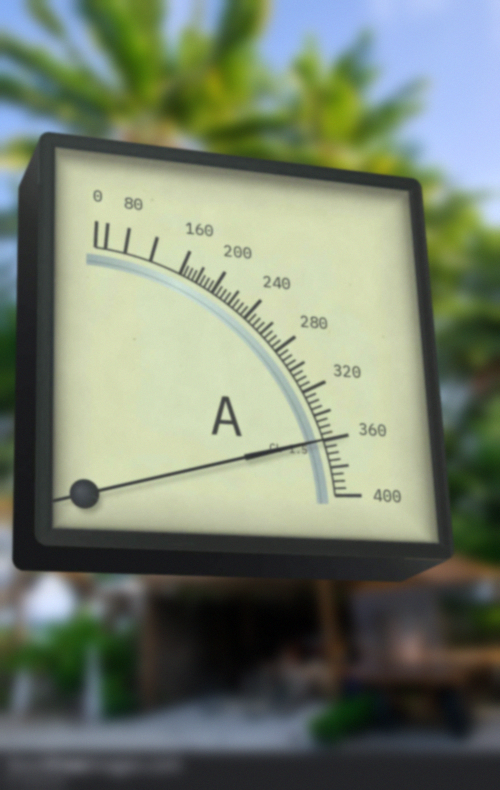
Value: 360 A
